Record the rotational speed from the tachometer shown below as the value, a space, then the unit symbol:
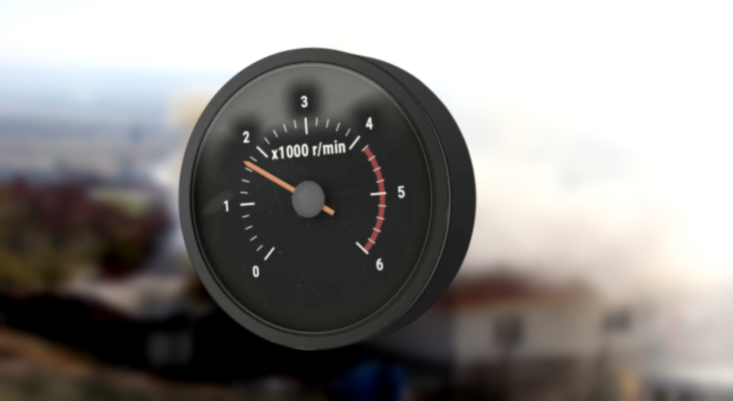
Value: 1700 rpm
